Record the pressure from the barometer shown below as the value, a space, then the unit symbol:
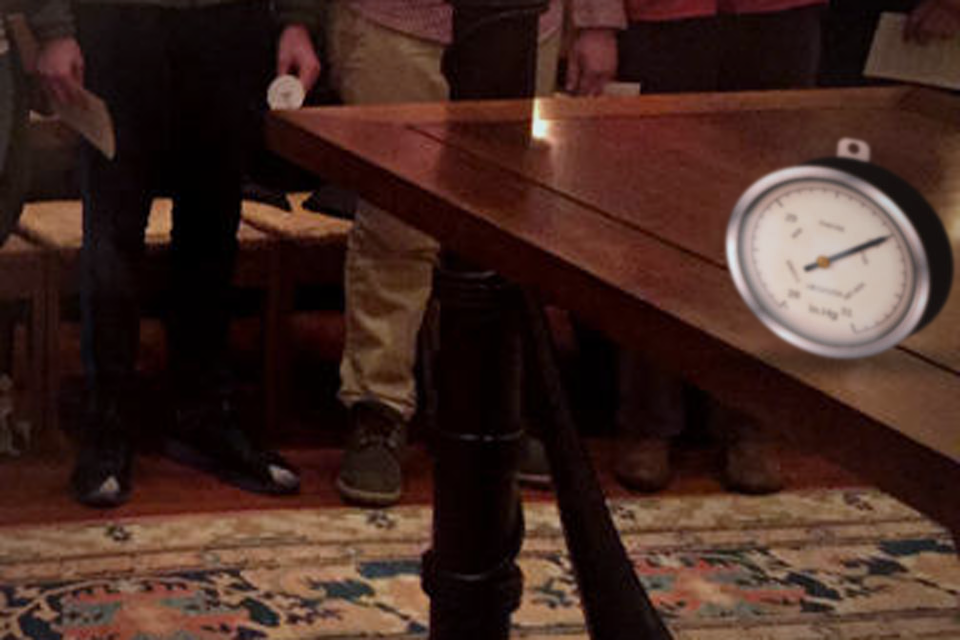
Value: 30 inHg
